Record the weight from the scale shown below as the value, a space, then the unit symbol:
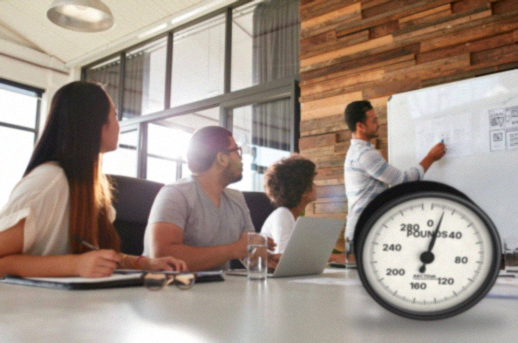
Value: 10 lb
